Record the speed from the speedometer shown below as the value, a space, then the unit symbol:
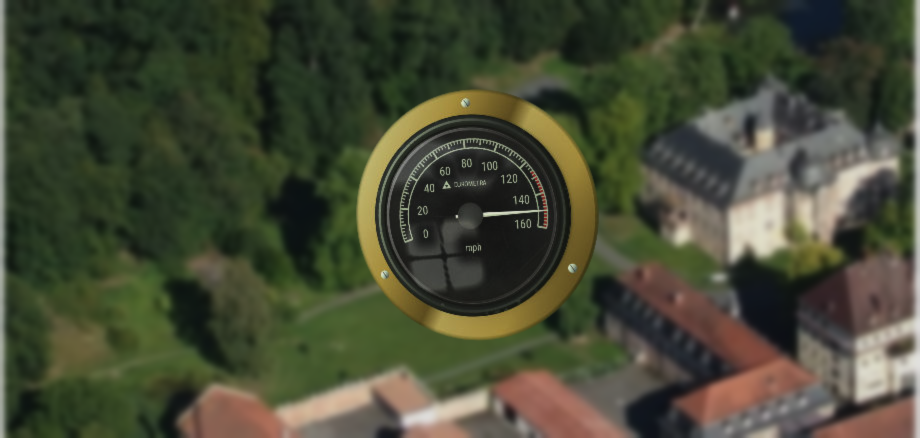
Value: 150 mph
